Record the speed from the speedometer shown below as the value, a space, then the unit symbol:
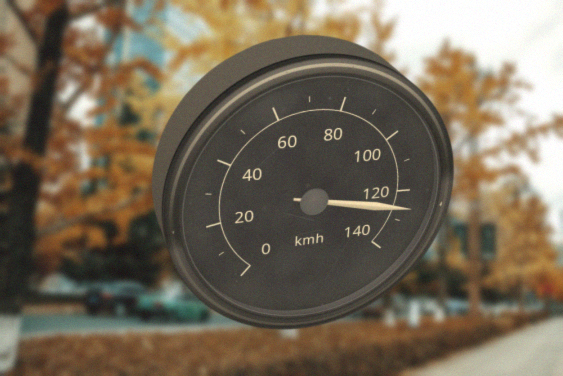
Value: 125 km/h
